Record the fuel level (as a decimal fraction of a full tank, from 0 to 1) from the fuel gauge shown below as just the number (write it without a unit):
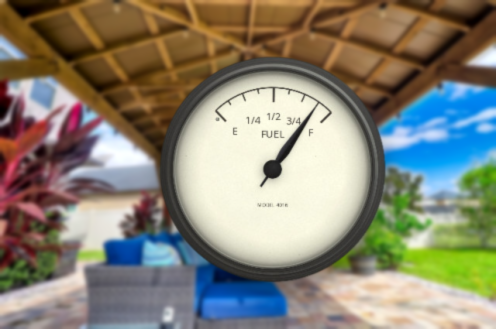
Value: 0.875
